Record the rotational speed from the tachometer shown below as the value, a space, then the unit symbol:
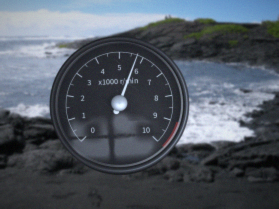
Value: 5750 rpm
